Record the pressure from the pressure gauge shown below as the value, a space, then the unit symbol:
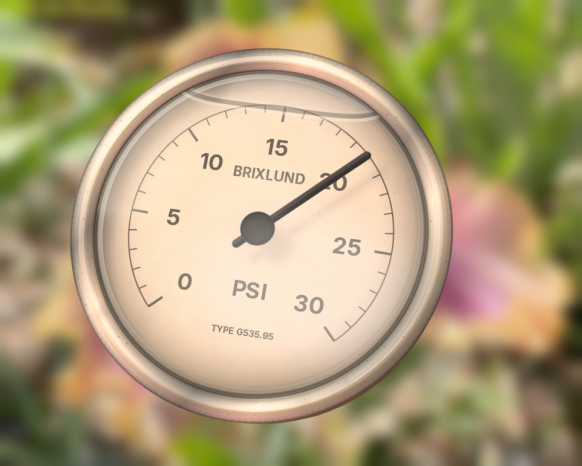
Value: 20 psi
